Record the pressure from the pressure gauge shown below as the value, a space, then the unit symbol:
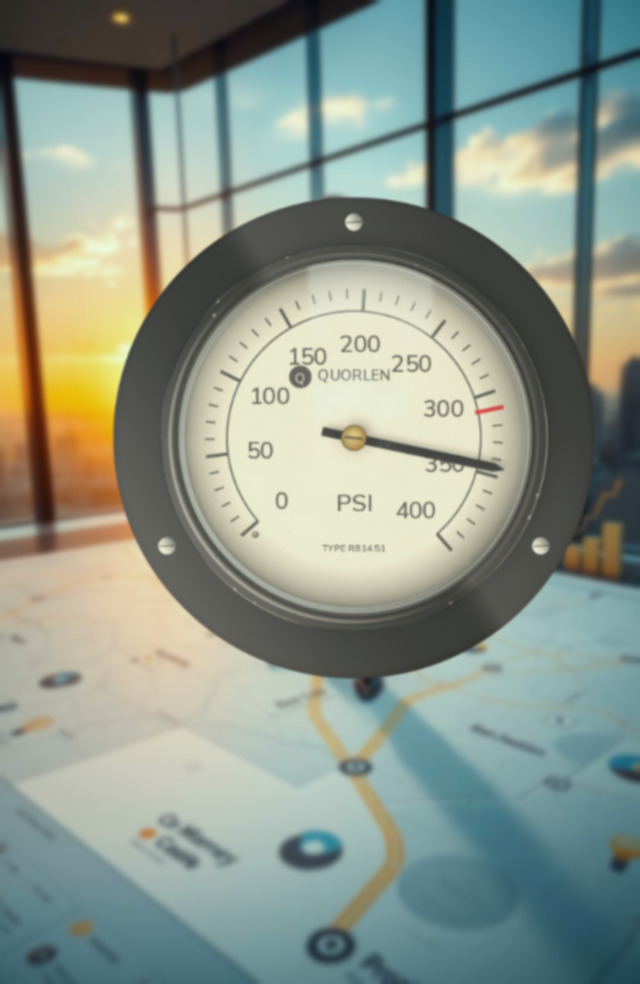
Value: 345 psi
